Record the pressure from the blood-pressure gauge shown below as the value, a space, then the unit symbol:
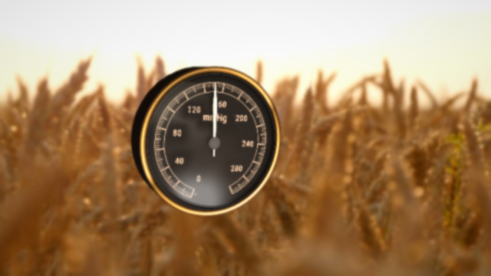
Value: 150 mmHg
